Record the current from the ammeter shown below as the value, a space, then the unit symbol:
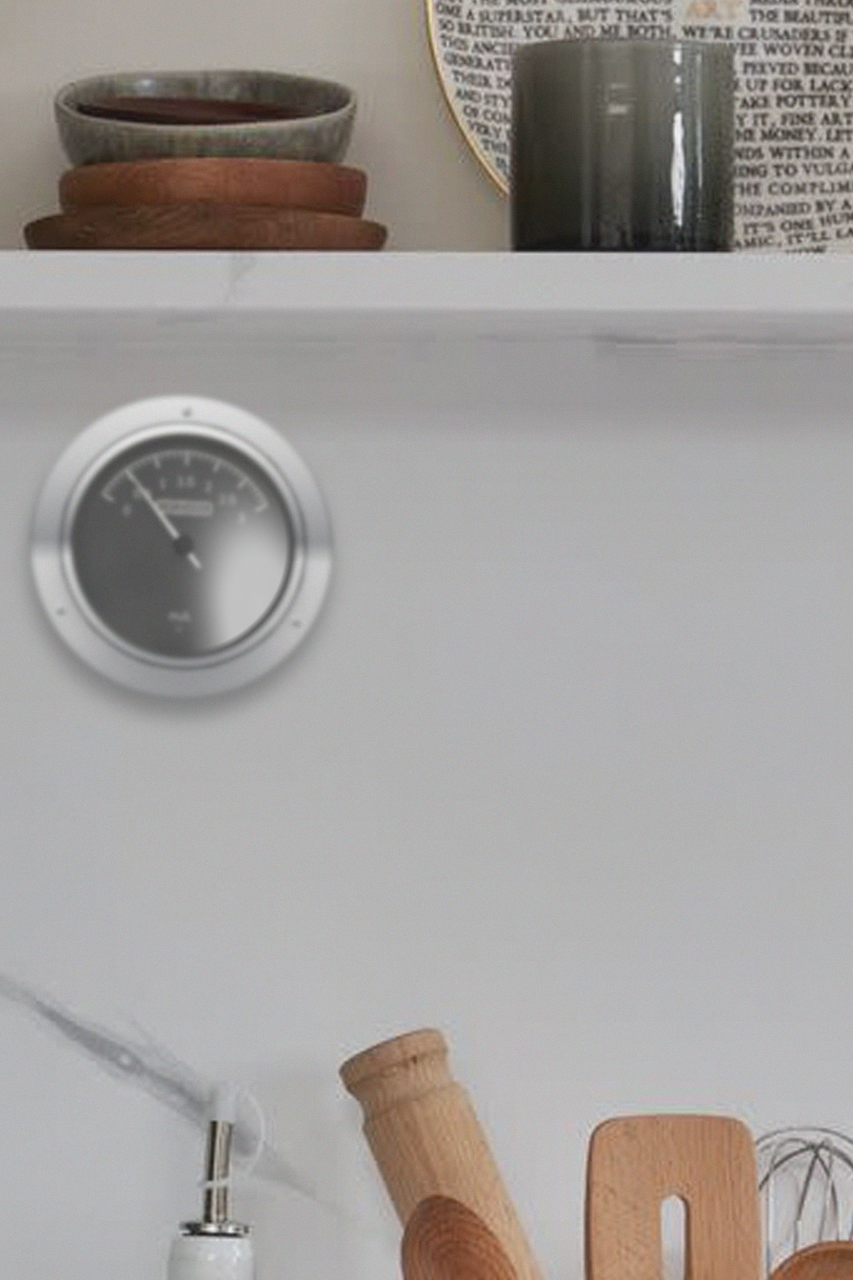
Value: 0.5 mA
